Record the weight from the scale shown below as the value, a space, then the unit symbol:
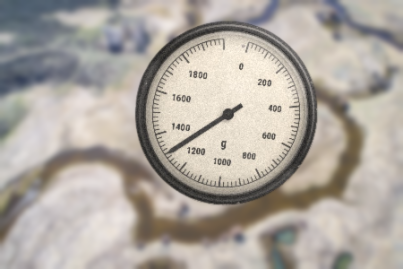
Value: 1300 g
